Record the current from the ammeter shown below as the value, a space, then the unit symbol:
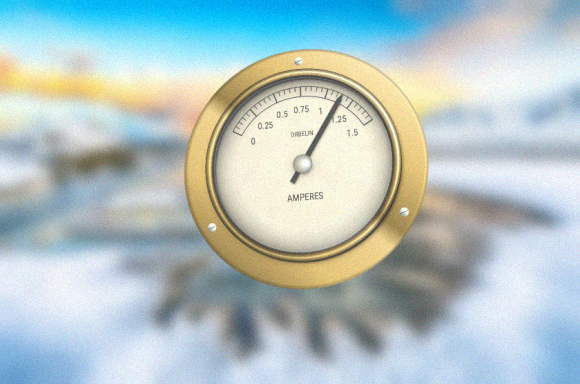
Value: 1.15 A
